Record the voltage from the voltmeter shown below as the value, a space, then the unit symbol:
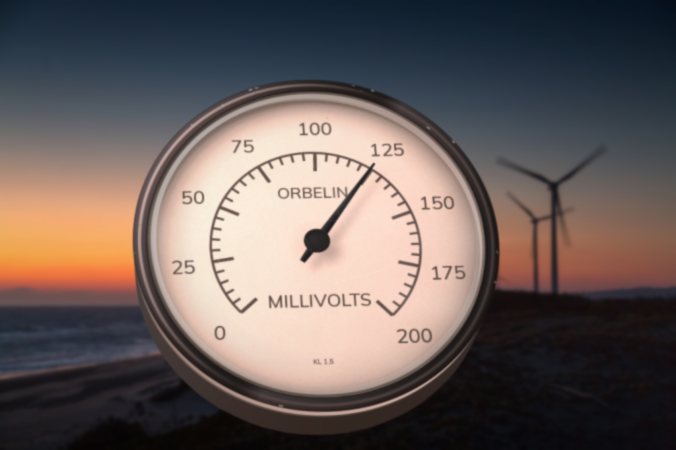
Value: 125 mV
